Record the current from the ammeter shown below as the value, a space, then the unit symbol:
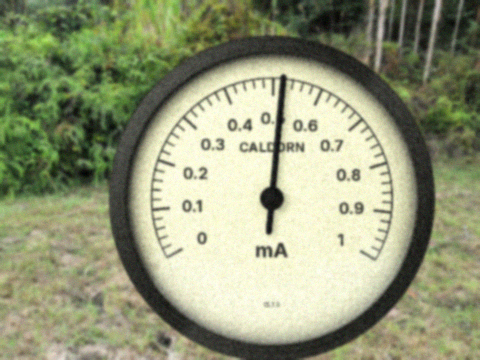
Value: 0.52 mA
